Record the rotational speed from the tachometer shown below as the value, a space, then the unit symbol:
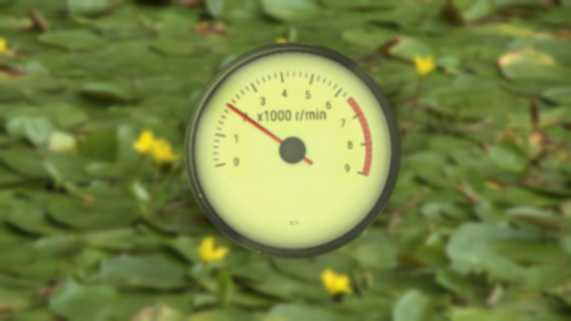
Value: 2000 rpm
